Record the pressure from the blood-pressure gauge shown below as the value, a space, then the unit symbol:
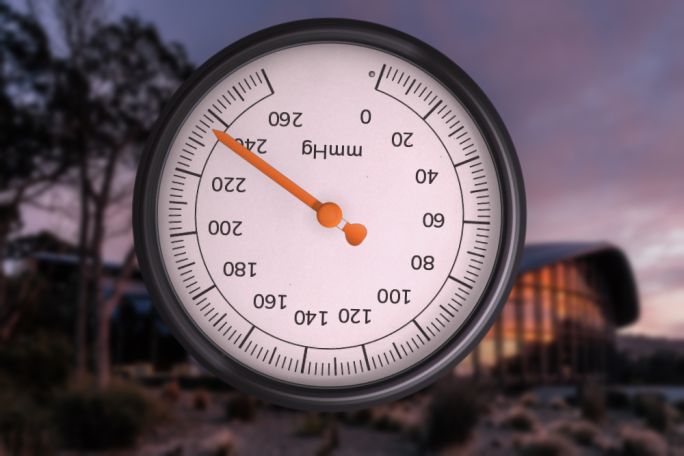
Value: 236 mmHg
